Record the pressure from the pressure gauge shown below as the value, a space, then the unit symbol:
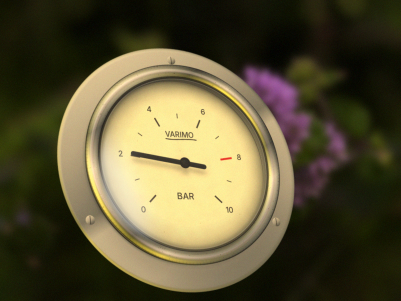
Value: 2 bar
